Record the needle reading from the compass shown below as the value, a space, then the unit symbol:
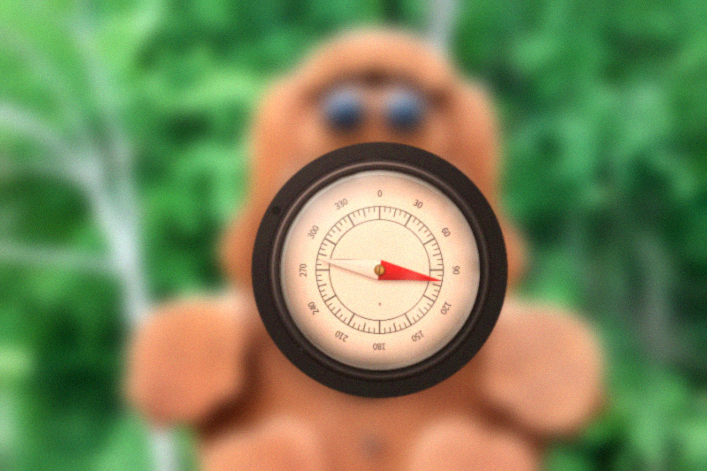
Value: 100 °
